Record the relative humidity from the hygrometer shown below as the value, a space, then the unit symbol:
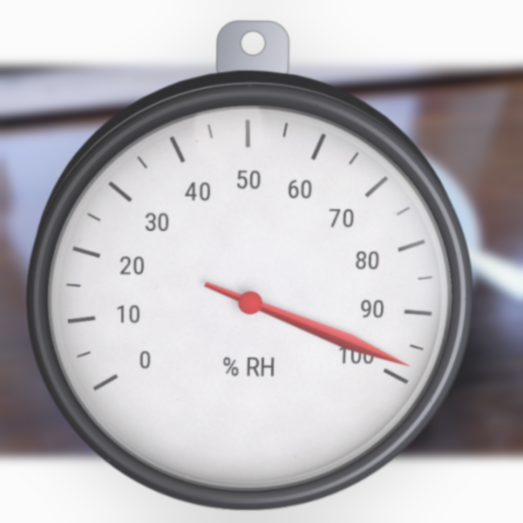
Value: 97.5 %
